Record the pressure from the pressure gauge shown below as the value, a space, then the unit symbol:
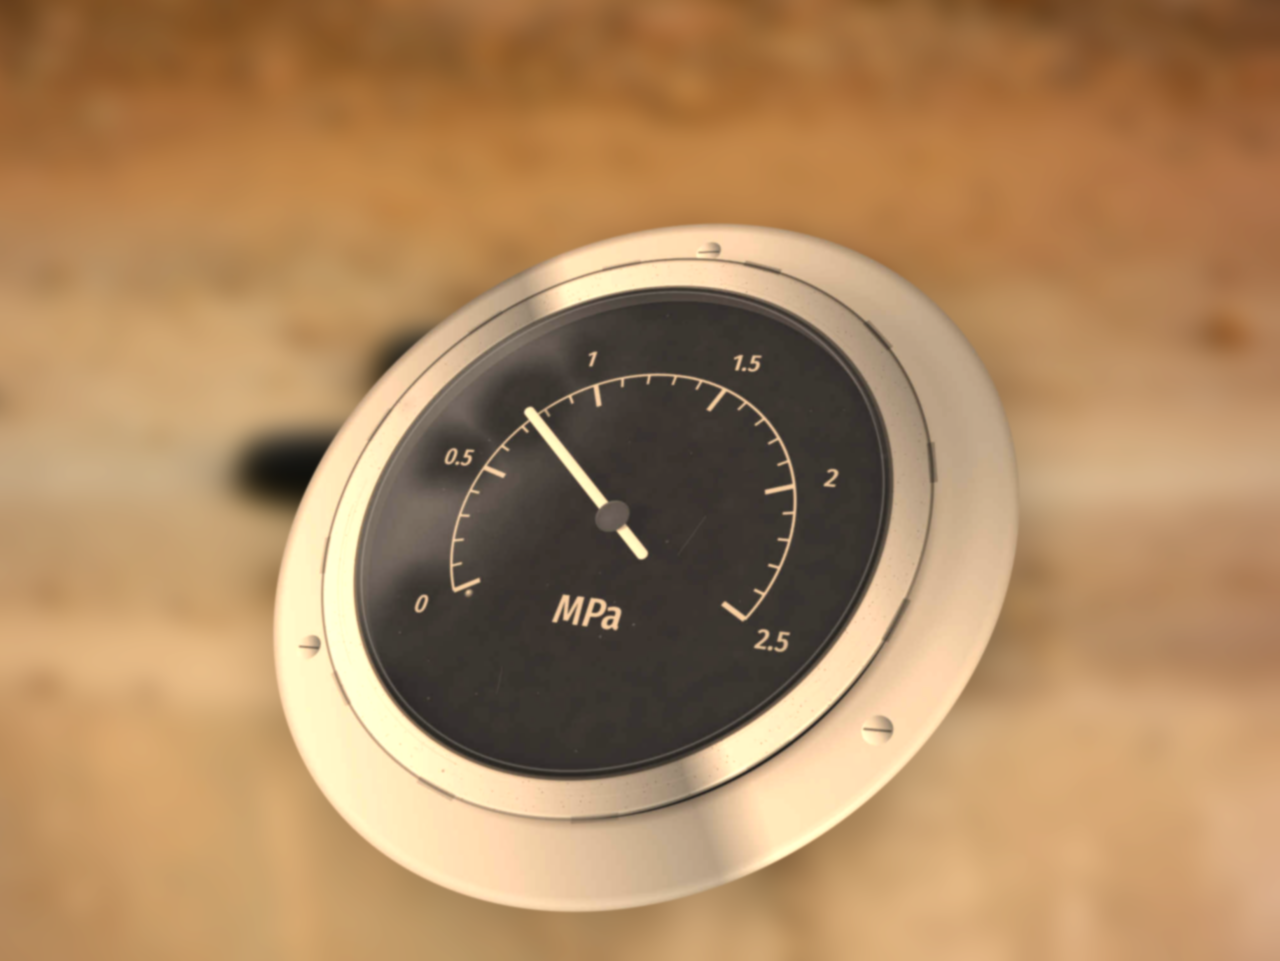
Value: 0.75 MPa
